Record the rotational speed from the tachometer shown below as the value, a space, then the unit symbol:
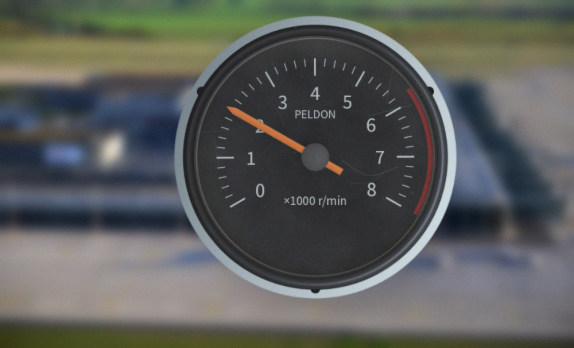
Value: 2000 rpm
